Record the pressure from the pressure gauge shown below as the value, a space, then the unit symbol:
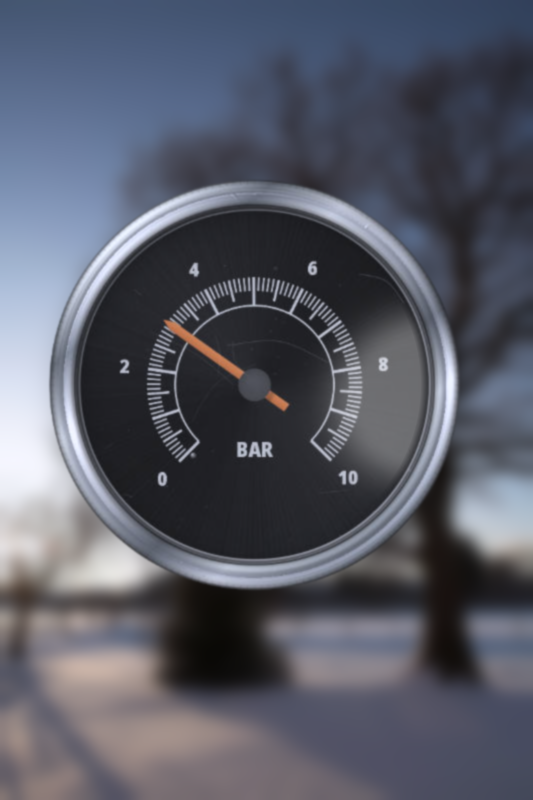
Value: 3 bar
